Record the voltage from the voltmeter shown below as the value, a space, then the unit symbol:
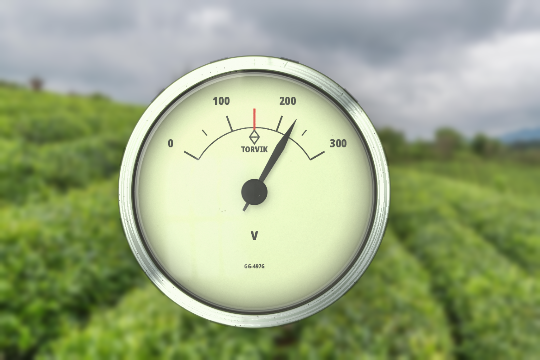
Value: 225 V
